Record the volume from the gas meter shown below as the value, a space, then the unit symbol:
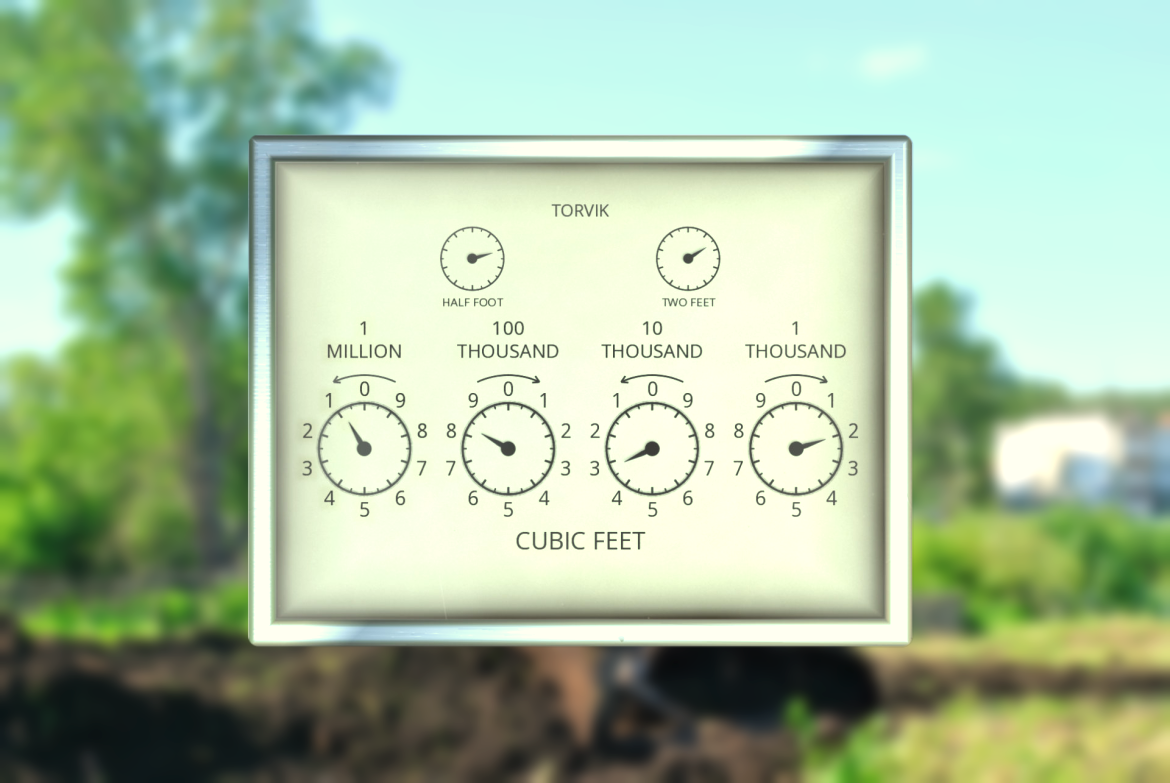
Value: 83200 ft³
